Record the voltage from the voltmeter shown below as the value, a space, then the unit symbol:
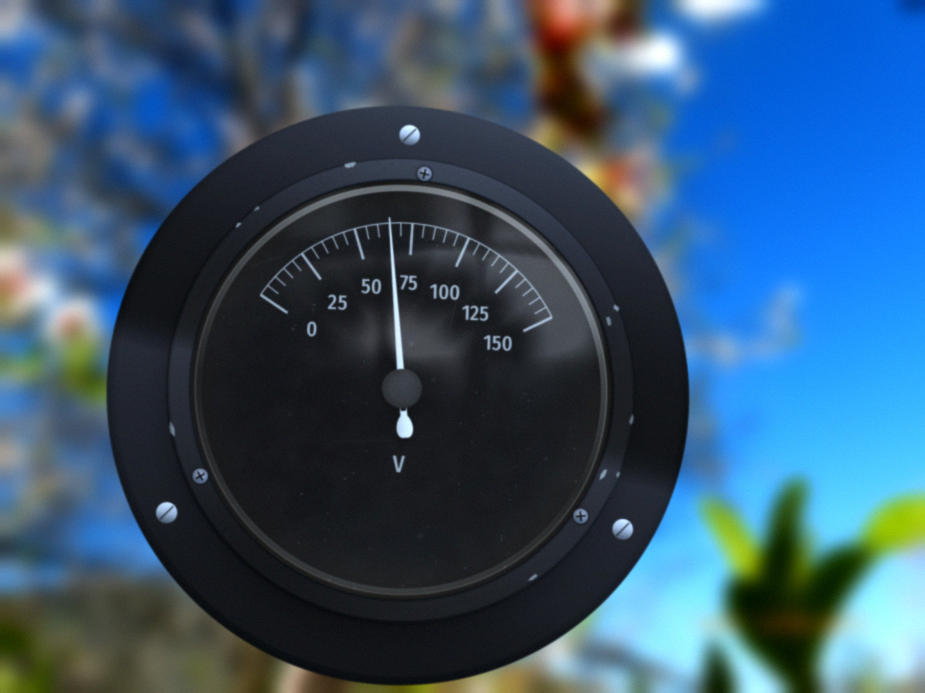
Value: 65 V
